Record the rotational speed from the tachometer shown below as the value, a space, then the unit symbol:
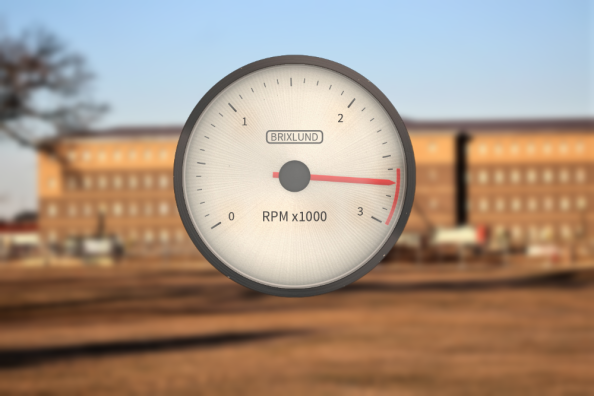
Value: 2700 rpm
